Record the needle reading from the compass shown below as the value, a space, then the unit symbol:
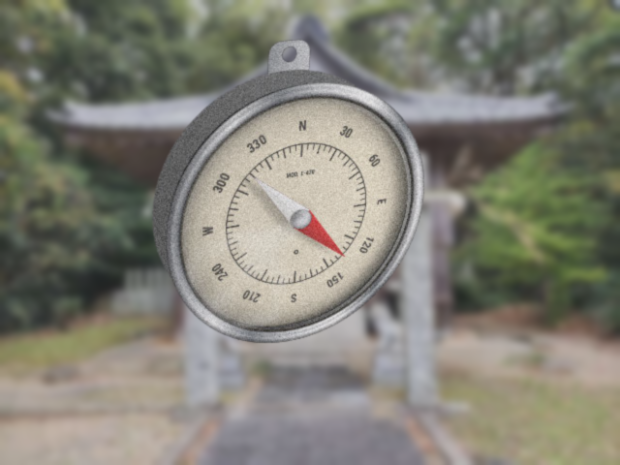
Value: 135 °
